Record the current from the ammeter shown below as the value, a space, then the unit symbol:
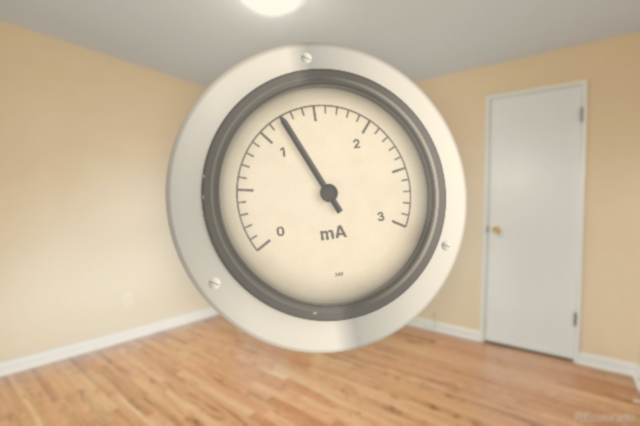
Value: 1.2 mA
